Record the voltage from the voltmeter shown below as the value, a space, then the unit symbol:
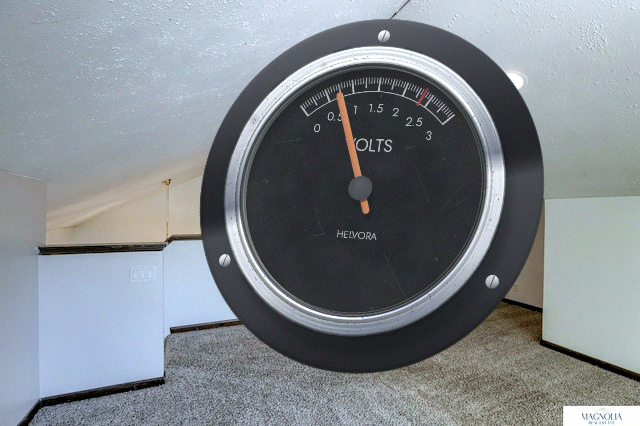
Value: 0.75 V
